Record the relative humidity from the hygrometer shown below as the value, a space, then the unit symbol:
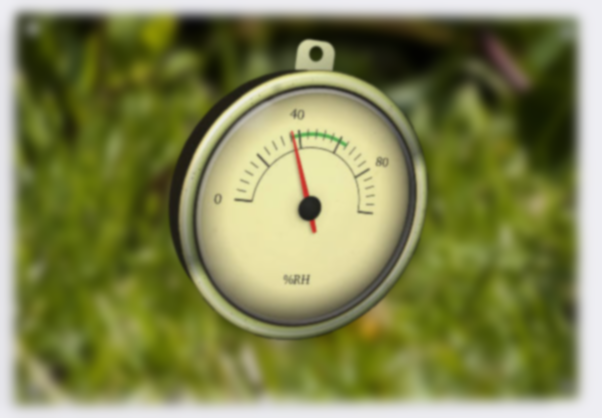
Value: 36 %
